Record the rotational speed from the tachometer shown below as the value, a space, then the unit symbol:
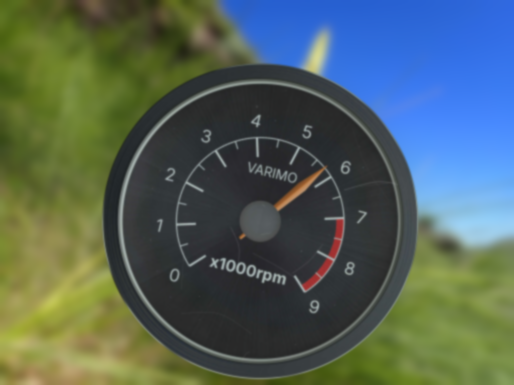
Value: 5750 rpm
